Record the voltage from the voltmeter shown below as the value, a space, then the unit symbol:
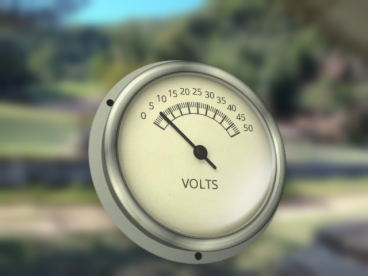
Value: 5 V
